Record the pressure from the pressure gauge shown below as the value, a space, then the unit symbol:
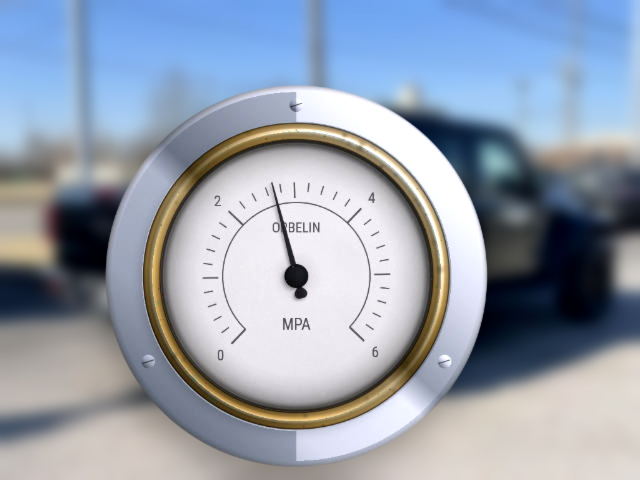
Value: 2.7 MPa
